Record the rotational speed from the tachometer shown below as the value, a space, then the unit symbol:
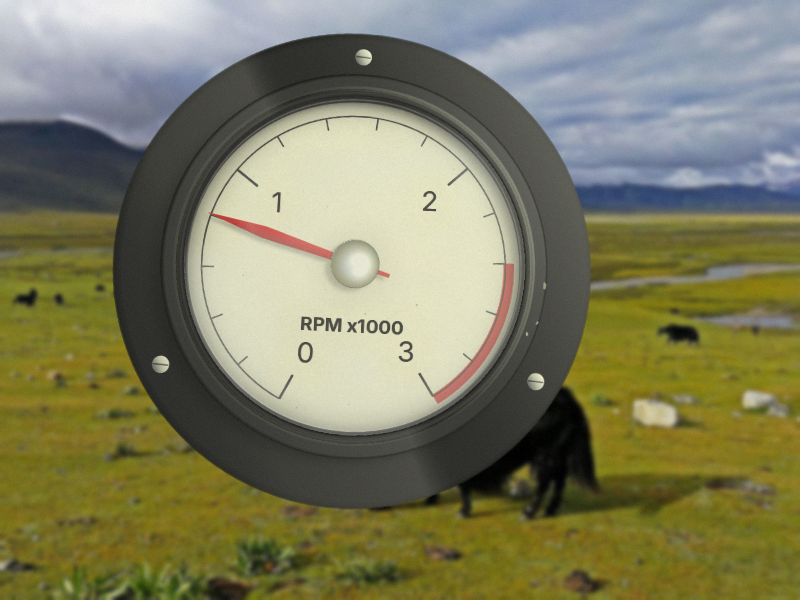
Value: 800 rpm
